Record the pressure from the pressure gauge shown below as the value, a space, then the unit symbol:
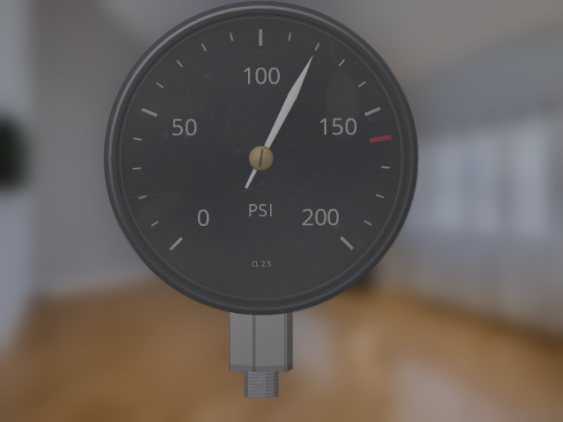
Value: 120 psi
